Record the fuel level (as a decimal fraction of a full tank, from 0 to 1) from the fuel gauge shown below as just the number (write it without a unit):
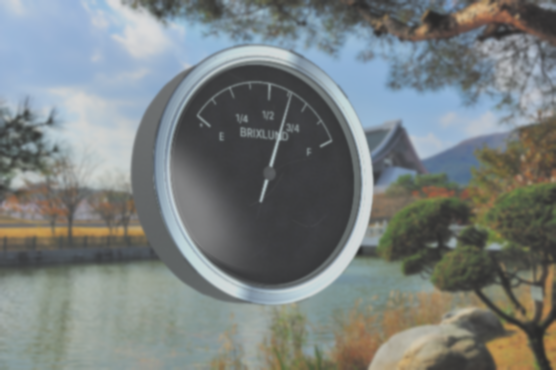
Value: 0.625
